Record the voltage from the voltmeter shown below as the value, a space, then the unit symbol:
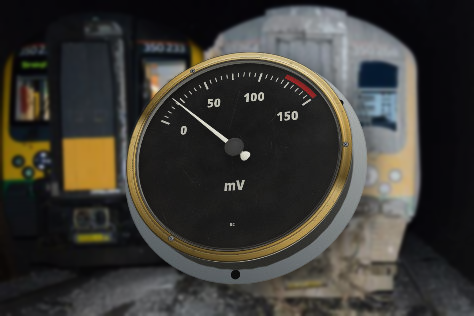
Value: 20 mV
